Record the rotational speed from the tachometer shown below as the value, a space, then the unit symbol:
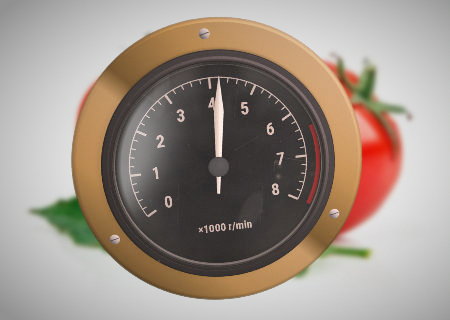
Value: 4200 rpm
